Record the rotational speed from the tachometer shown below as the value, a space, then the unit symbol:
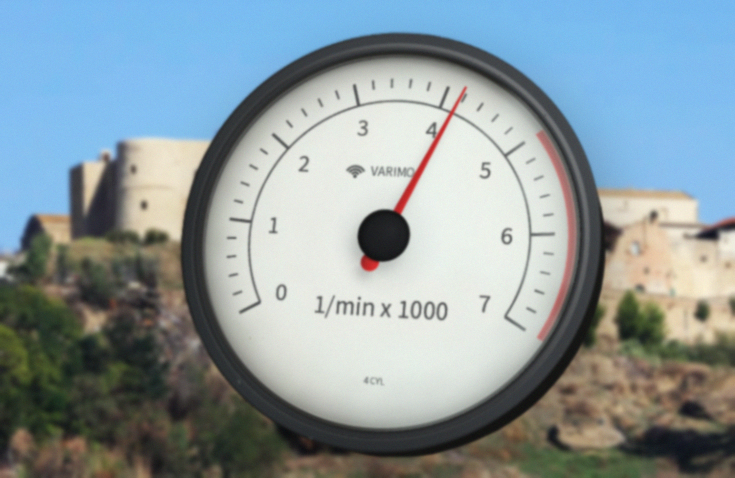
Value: 4200 rpm
